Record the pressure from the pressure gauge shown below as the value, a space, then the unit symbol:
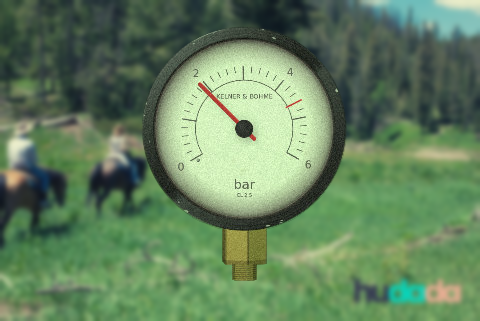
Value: 1.9 bar
